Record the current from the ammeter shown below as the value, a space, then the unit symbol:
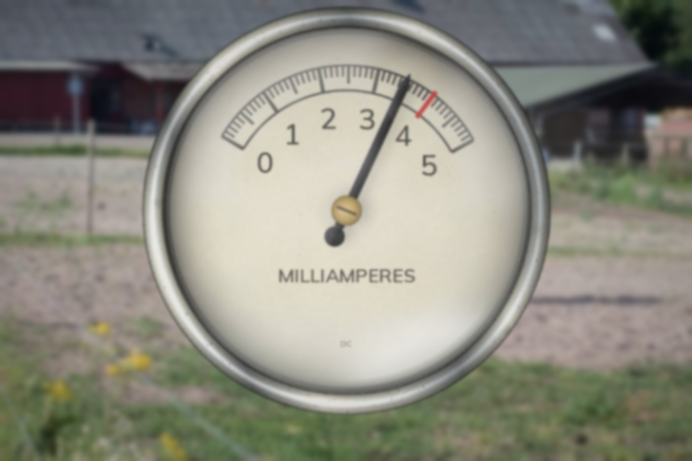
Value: 3.5 mA
